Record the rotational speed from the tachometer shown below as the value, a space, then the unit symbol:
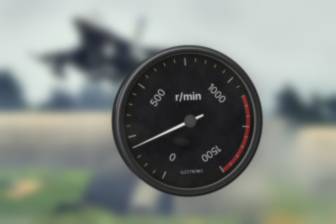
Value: 200 rpm
